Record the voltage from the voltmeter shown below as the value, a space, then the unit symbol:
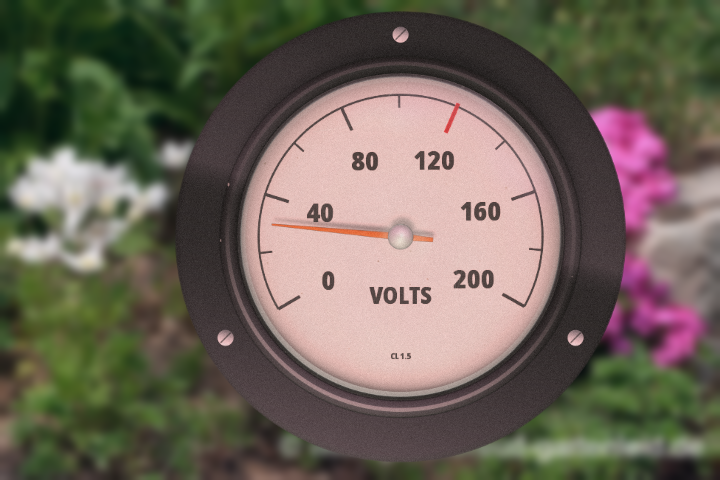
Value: 30 V
